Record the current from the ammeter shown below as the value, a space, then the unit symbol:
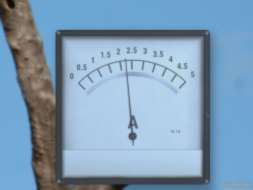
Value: 2.25 A
